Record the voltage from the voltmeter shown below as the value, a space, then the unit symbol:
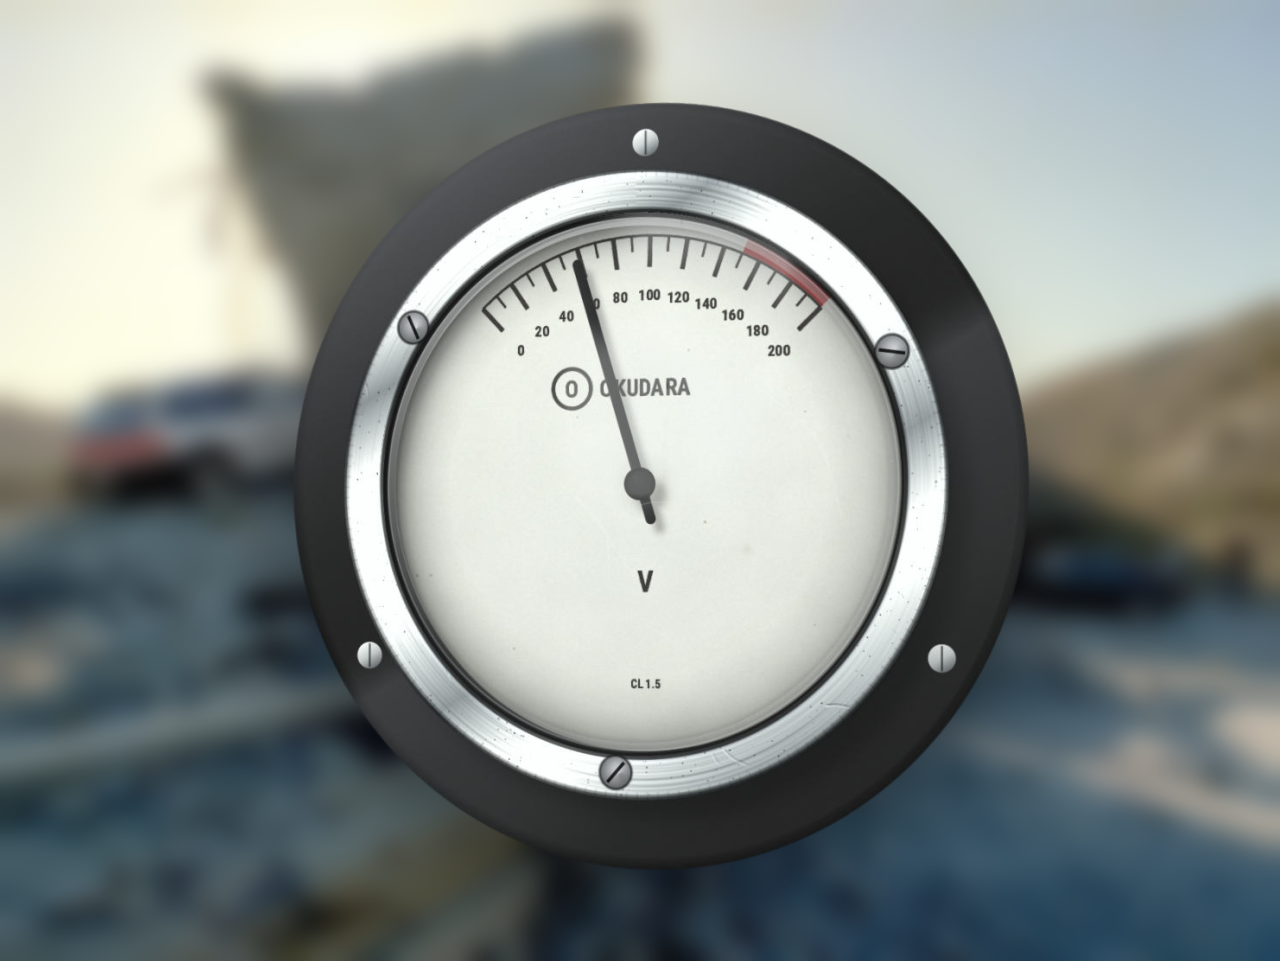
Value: 60 V
